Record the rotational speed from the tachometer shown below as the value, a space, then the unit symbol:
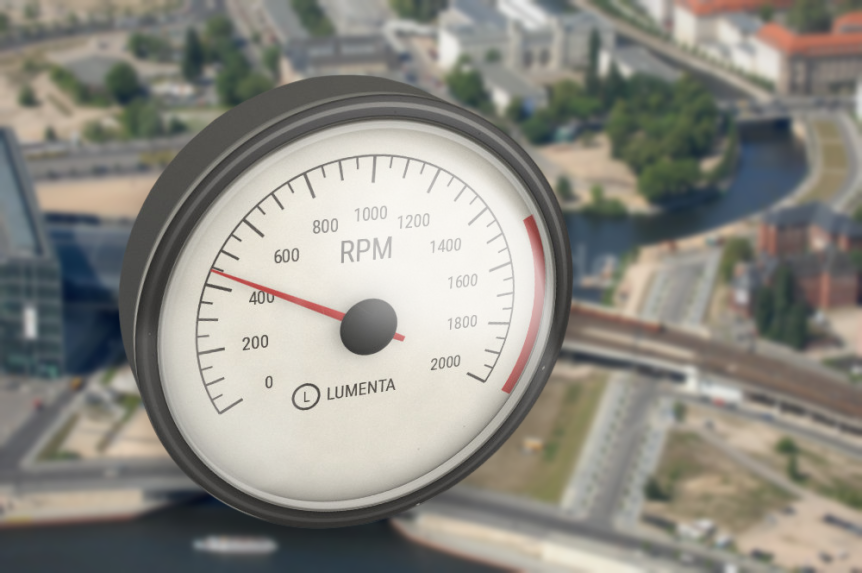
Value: 450 rpm
